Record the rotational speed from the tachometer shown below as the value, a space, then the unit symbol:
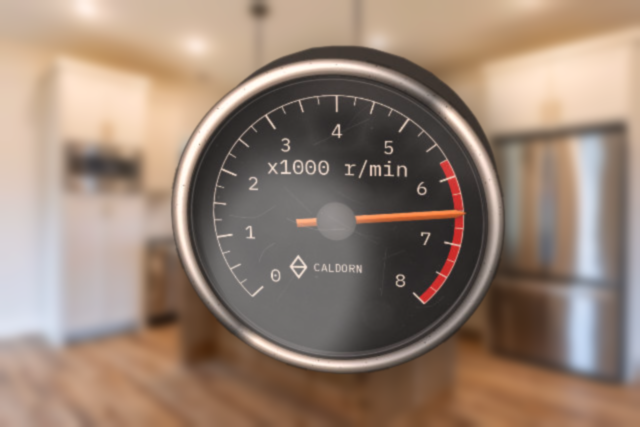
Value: 6500 rpm
